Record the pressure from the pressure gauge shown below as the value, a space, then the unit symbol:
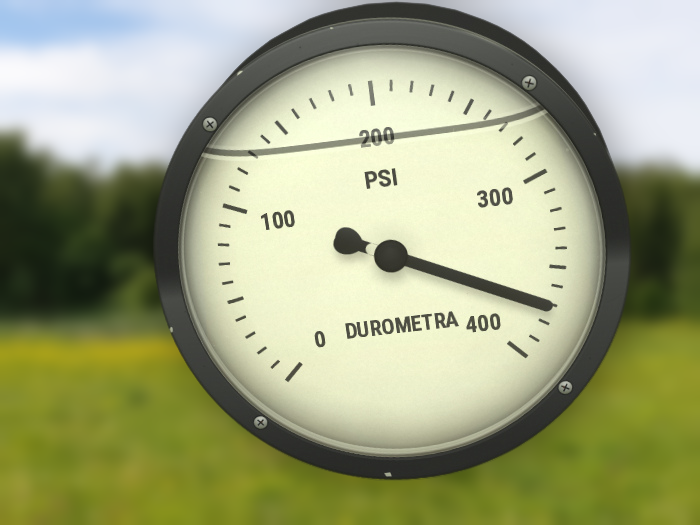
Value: 370 psi
